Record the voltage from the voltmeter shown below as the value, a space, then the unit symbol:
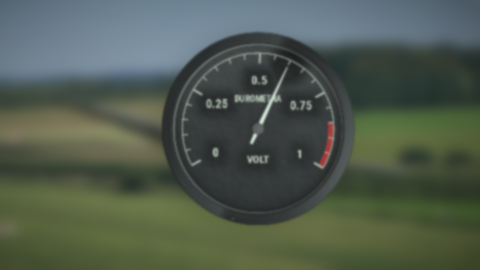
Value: 0.6 V
